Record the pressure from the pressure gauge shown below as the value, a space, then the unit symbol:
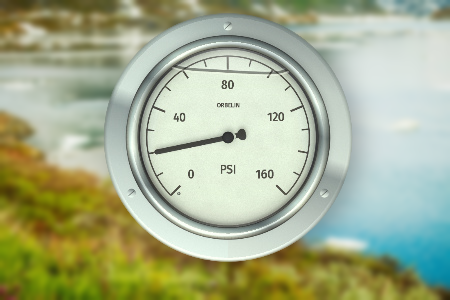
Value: 20 psi
